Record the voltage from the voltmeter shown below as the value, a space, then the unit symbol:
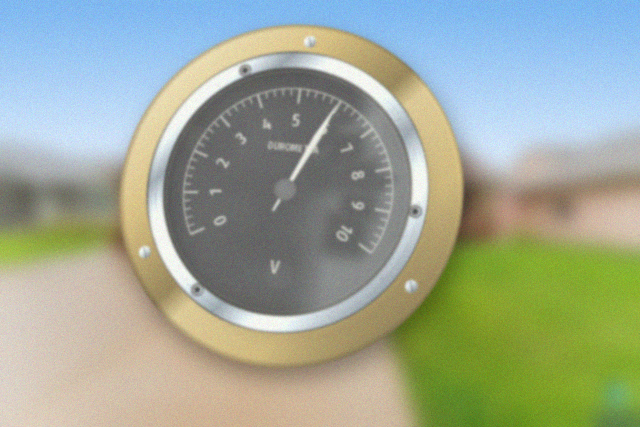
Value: 6 V
